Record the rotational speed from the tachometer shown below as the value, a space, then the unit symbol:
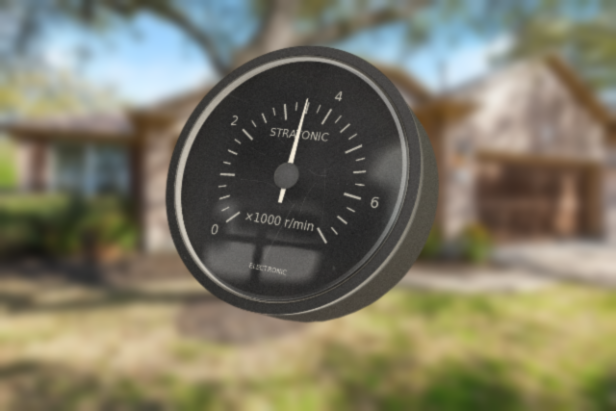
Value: 3500 rpm
